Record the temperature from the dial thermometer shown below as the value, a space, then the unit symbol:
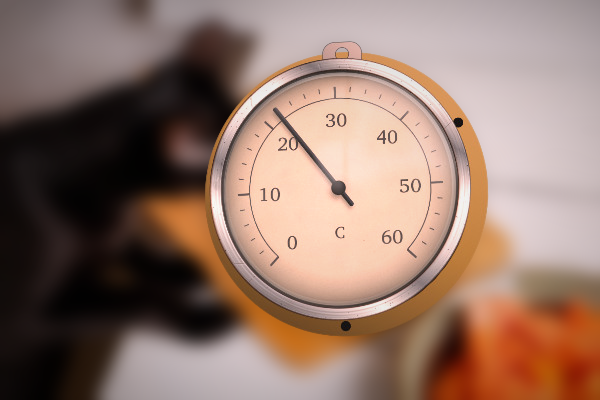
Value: 22 °C
